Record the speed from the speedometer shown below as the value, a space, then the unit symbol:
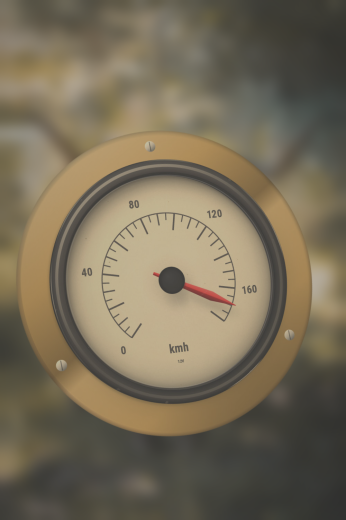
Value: 170 km/h
